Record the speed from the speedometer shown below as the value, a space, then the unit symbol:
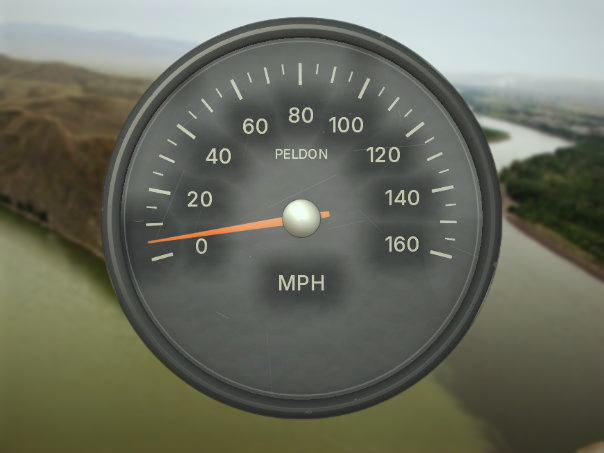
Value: 5 mph
